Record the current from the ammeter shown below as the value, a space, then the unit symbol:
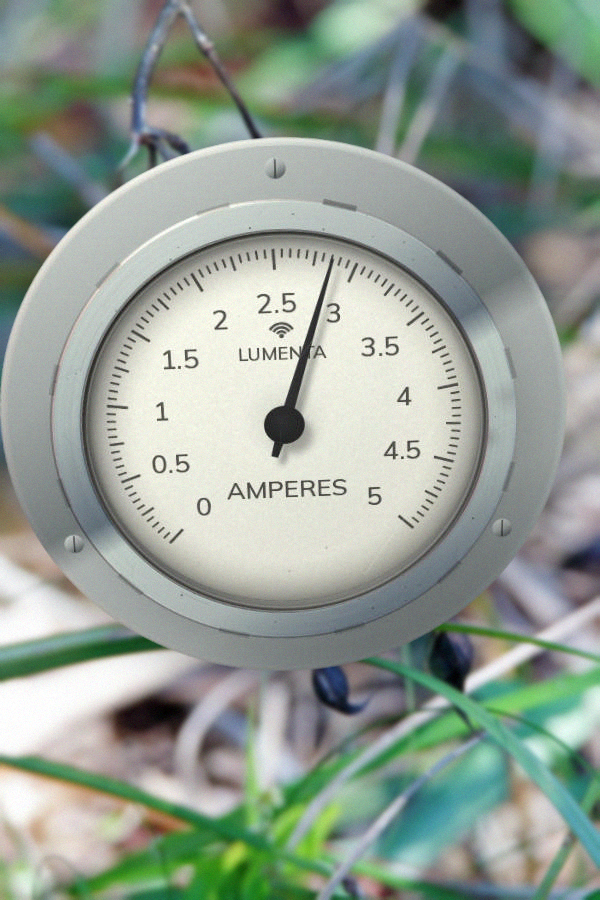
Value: 2.85 A
